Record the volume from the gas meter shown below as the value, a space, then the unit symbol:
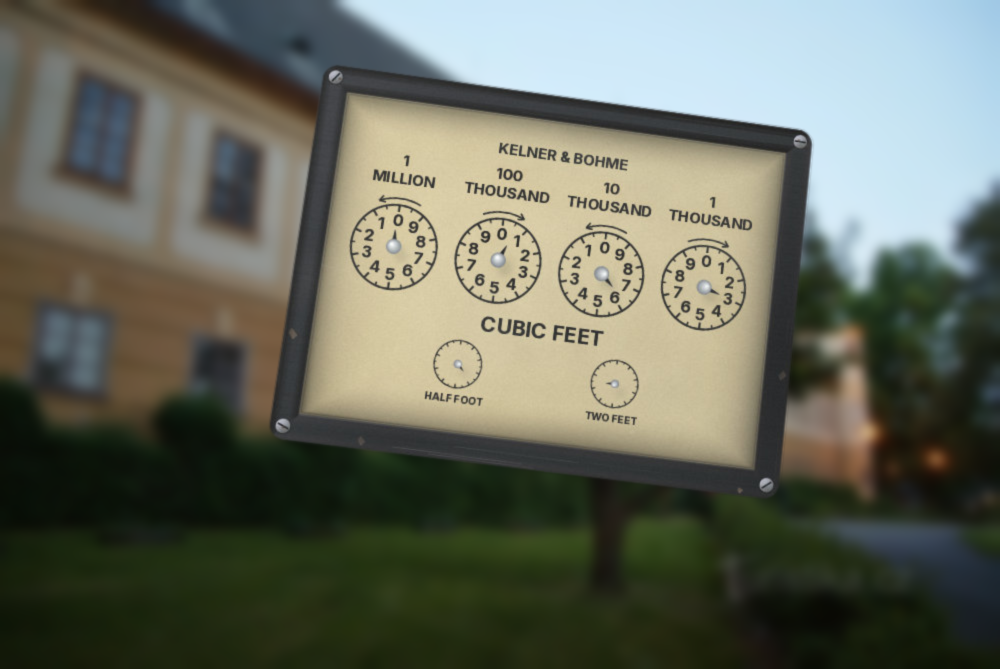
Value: 6300 ft³
